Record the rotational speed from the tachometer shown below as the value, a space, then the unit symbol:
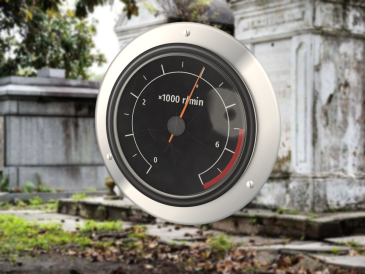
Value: 4000 rpm
